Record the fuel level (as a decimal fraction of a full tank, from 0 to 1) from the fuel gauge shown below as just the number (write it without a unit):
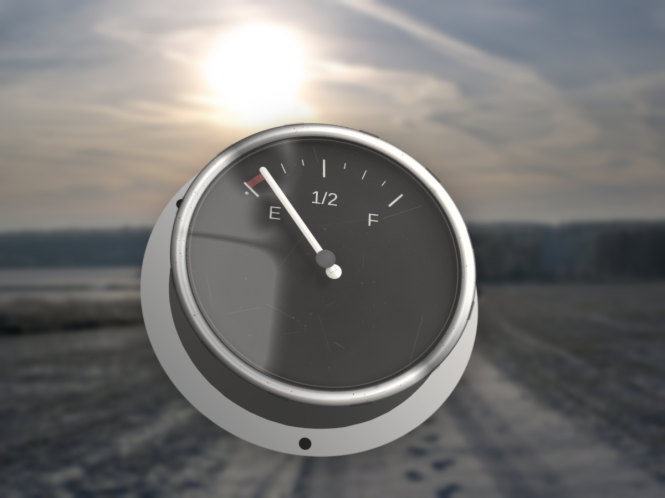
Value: 0.125
